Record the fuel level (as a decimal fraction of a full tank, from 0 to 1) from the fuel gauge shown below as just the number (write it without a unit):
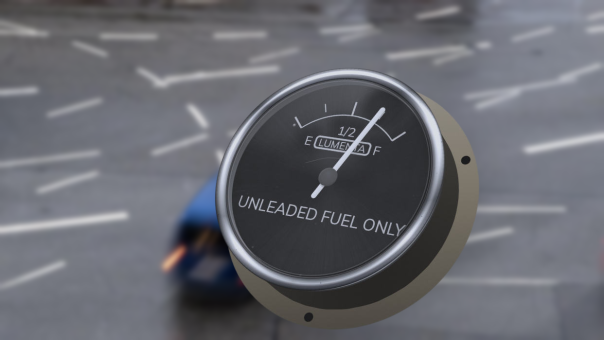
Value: 0.75
